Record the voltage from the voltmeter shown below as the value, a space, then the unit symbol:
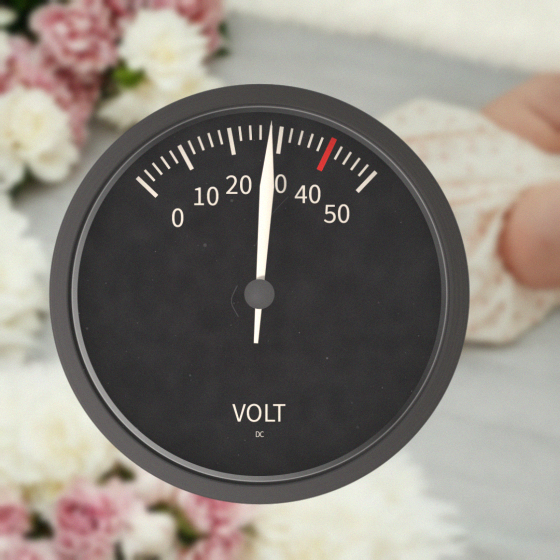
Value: 28 V
